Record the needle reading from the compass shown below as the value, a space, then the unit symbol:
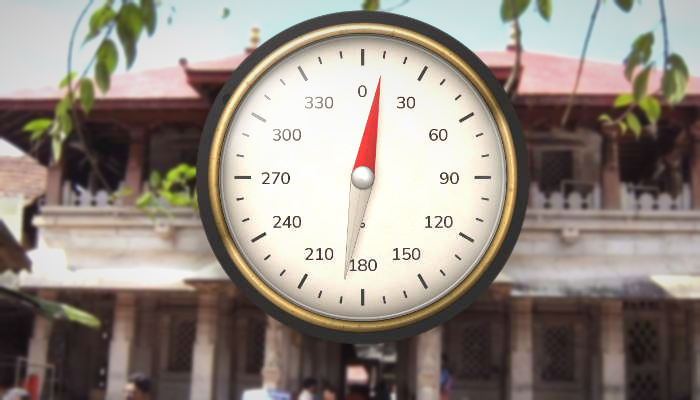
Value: 10 °
